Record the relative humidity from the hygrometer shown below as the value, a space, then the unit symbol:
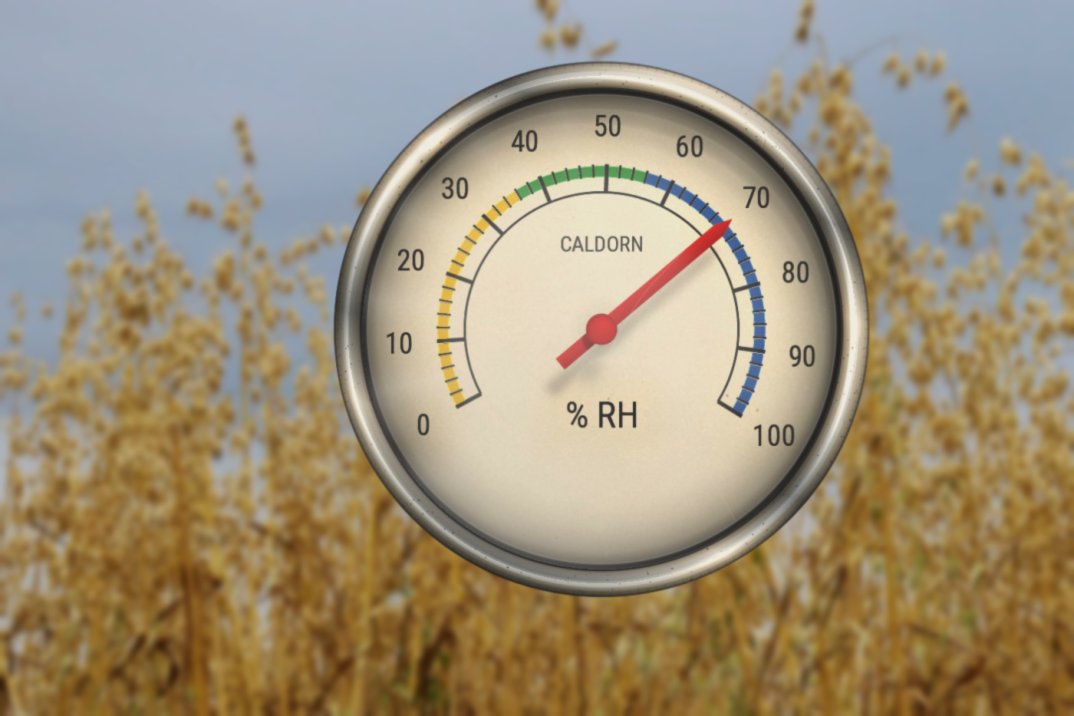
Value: 70 %
